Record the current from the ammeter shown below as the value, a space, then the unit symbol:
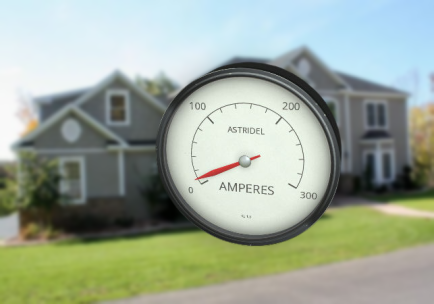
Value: 10 A
